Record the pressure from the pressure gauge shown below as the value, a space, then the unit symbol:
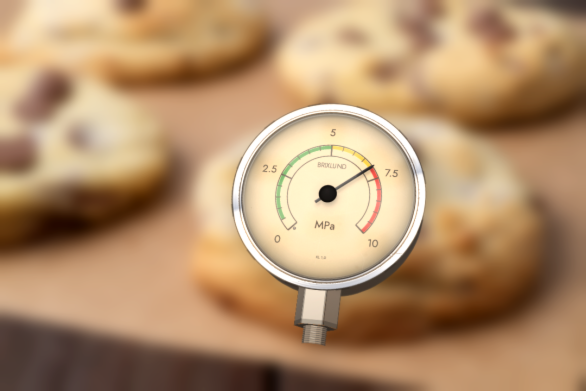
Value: 7 MPa
